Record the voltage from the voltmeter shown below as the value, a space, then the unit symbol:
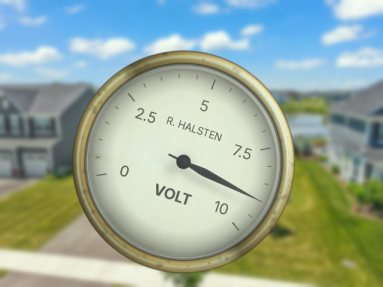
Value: 9 V
